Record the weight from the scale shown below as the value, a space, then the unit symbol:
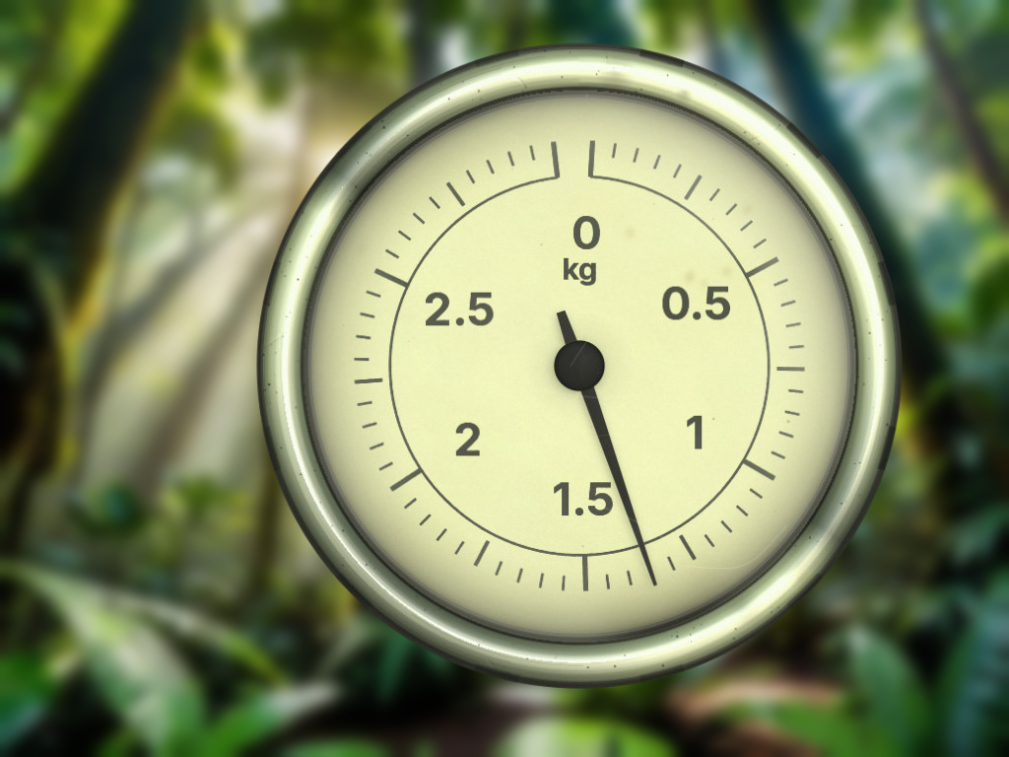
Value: 1.35 kg
